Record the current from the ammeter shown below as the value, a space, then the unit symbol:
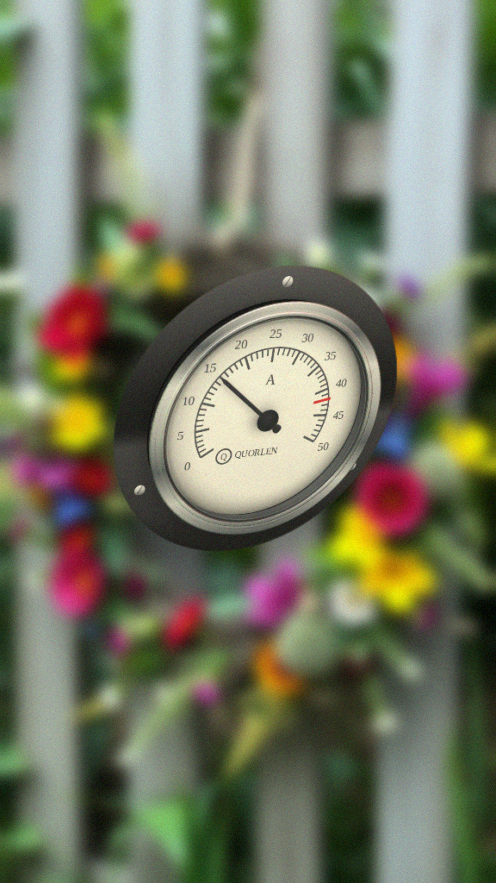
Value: 15 A
